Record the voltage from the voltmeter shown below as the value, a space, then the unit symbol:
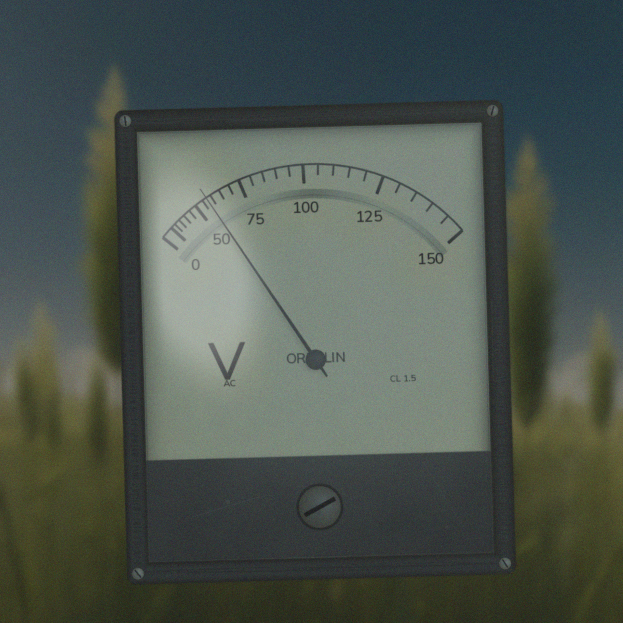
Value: 57.5 V
